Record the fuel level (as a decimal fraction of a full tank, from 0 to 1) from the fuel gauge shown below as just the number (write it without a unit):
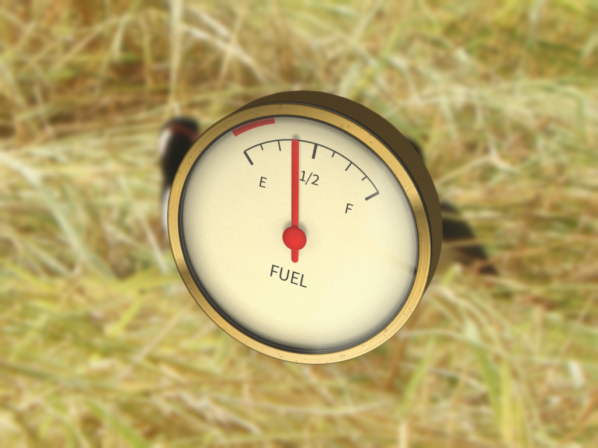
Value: 0.375
